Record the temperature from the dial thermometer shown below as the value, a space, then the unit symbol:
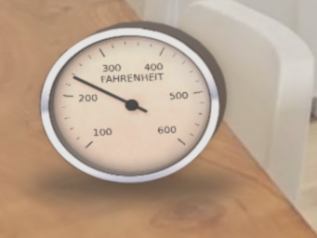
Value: 240 °F
